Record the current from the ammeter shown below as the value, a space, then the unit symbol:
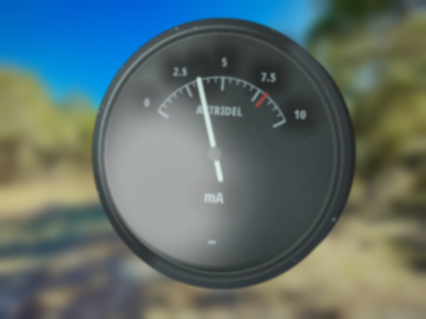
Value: 3.5 mA
